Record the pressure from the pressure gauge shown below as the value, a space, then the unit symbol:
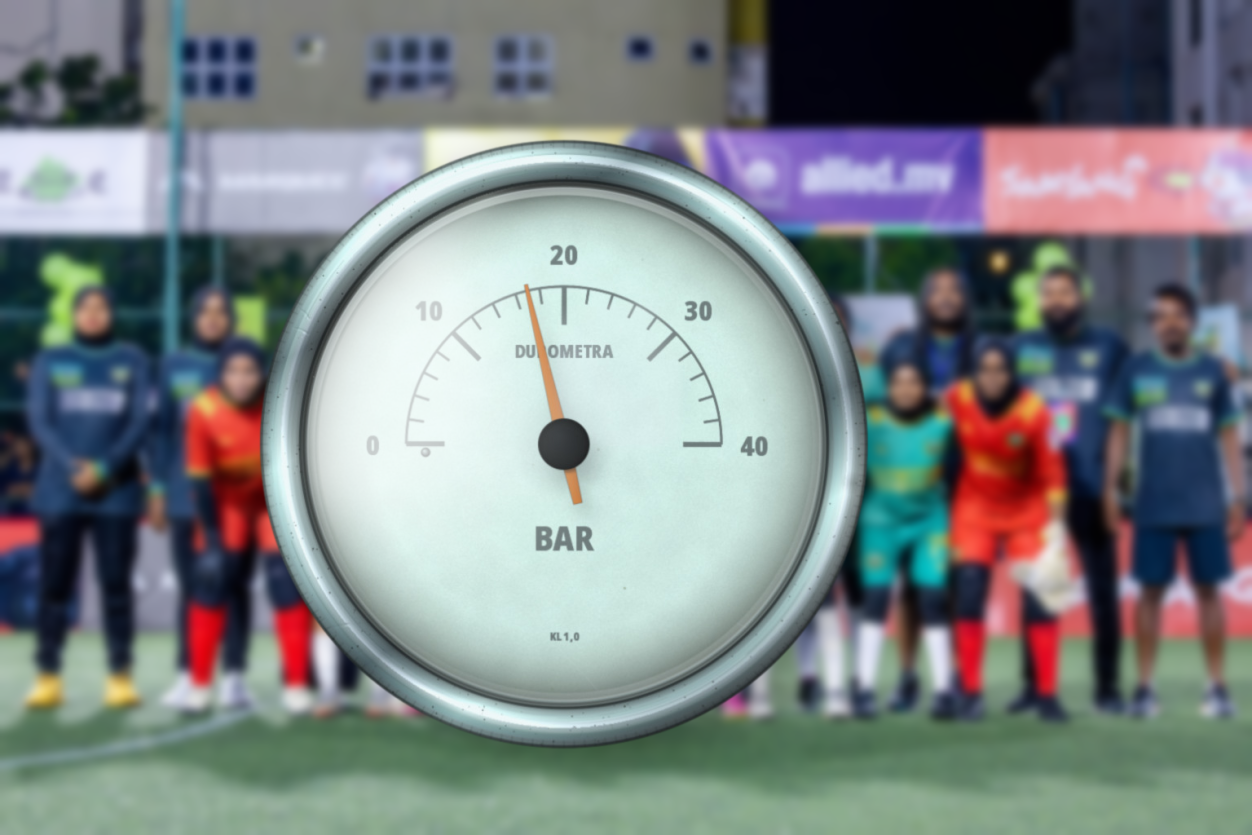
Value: 17 bar
